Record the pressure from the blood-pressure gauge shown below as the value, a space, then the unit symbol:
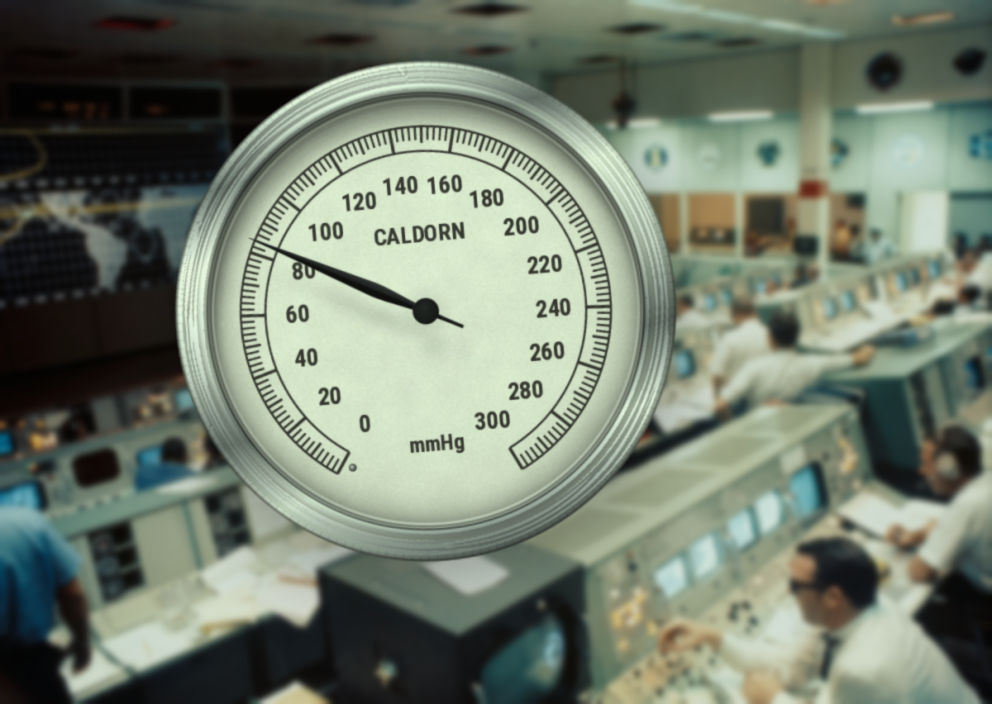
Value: 84 mmHg
